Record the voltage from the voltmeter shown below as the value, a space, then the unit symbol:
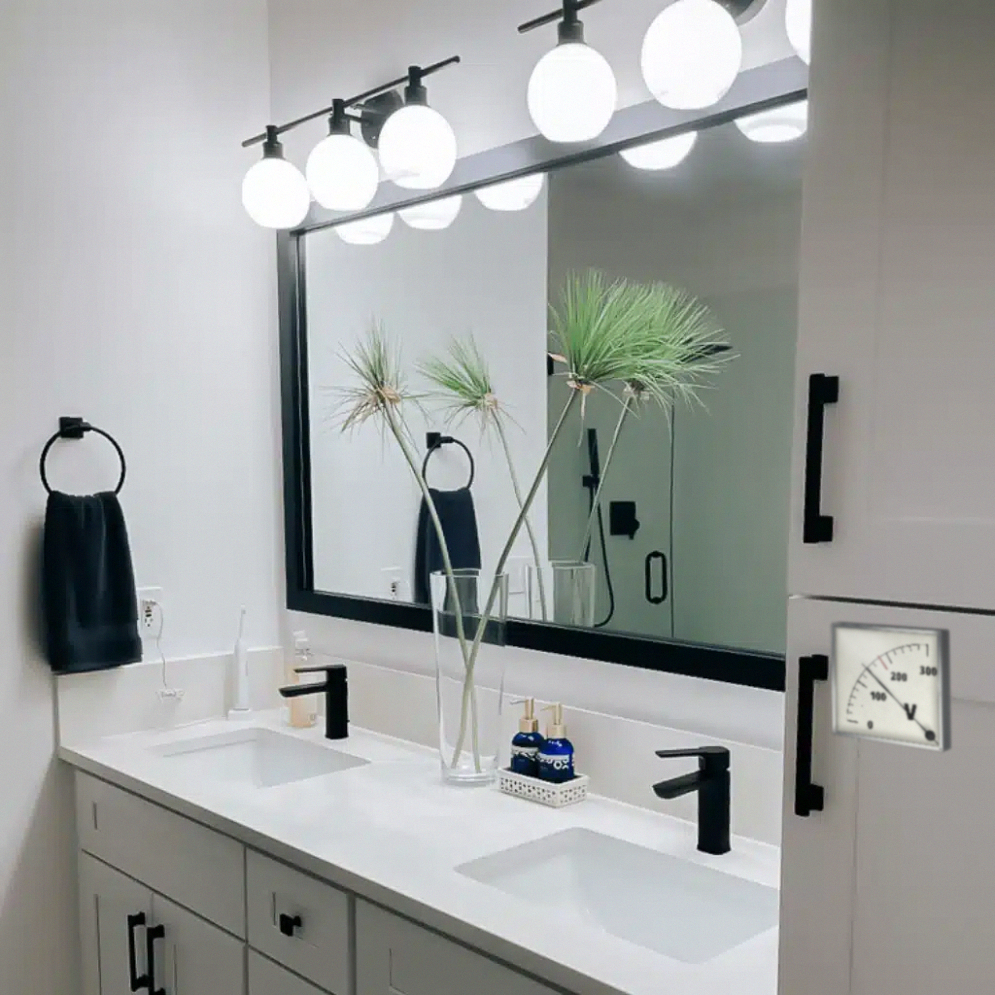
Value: 140 V
